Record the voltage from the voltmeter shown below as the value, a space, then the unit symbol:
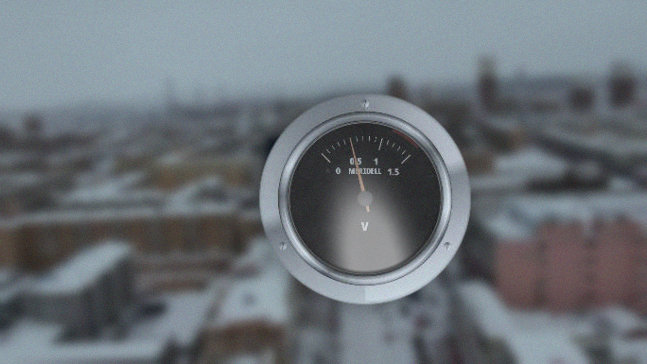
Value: 0.5 V
